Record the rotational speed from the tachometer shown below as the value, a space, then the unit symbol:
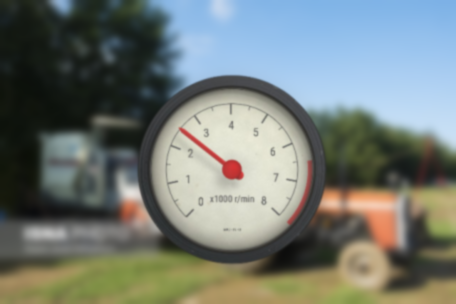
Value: 2500 rpm
